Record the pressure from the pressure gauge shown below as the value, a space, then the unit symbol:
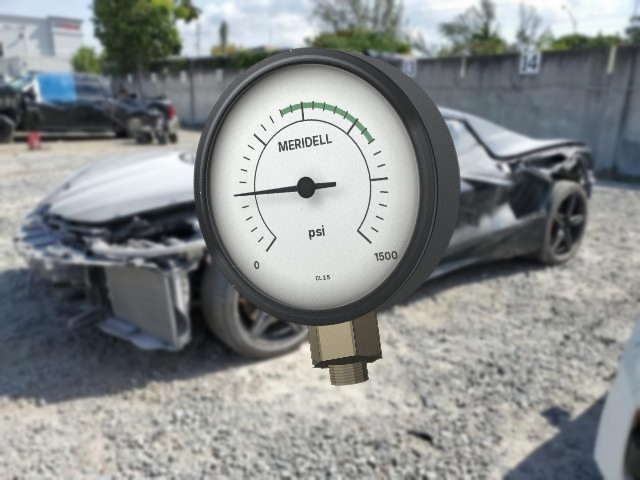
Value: 250 psi
